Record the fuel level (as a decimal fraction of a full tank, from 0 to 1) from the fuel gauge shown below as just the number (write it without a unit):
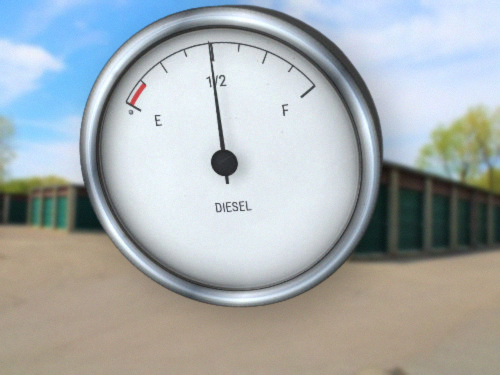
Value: 0.5
